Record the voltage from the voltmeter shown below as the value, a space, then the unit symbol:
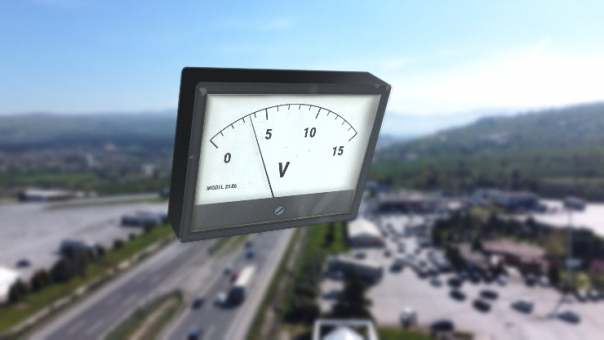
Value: 3.5 V
